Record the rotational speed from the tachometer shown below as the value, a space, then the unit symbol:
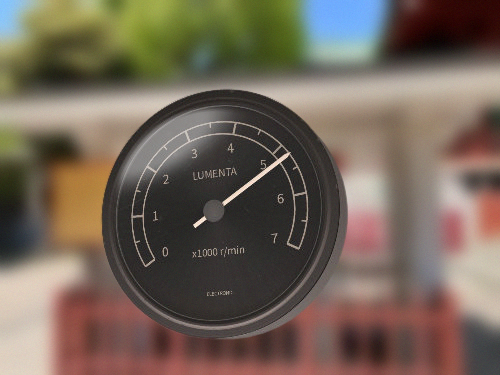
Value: 5250 rpm
